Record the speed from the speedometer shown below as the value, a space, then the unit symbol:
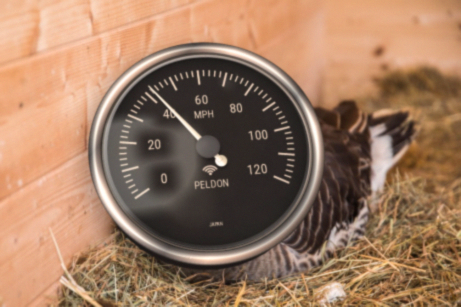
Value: 42 mph
